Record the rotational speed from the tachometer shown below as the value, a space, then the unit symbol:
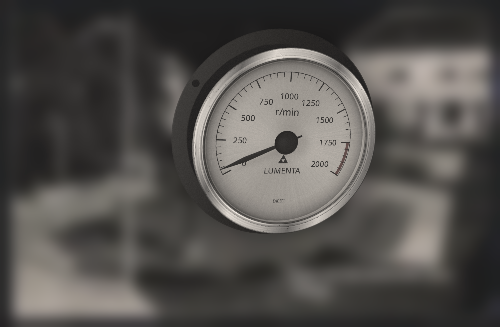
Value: 50 rpm
